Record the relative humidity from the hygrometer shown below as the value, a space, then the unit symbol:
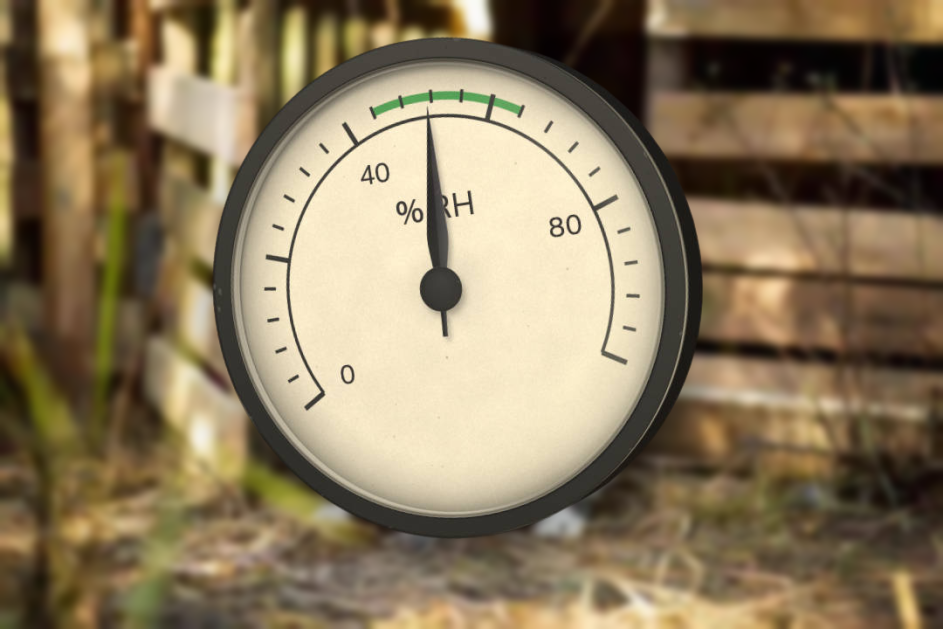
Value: 52 %
